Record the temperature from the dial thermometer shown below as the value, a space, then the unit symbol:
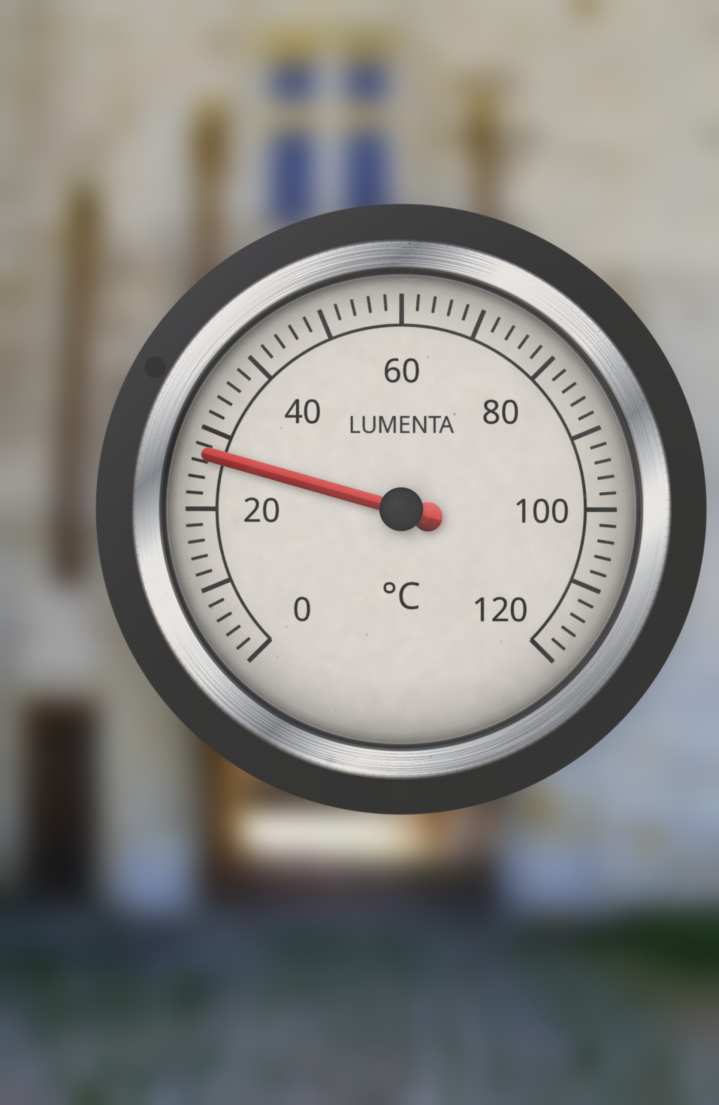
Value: 27 °C
